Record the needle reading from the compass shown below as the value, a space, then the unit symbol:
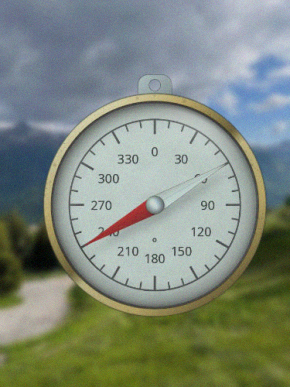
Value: 240 °
